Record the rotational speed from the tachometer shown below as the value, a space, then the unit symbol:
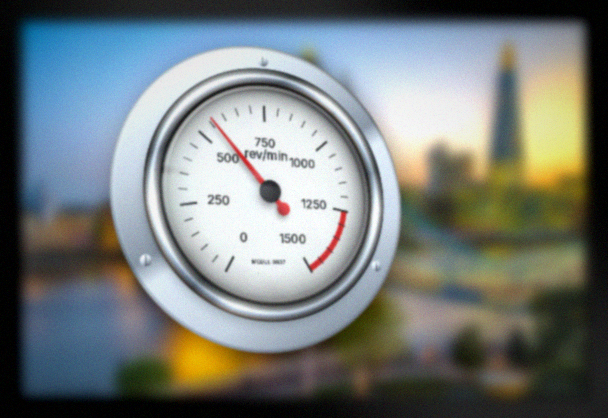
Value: 550 rpm
